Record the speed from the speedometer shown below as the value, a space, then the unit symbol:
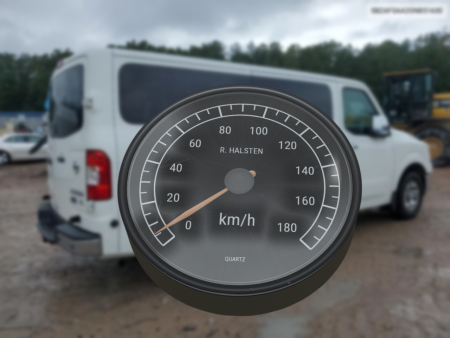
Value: 5 km/h
